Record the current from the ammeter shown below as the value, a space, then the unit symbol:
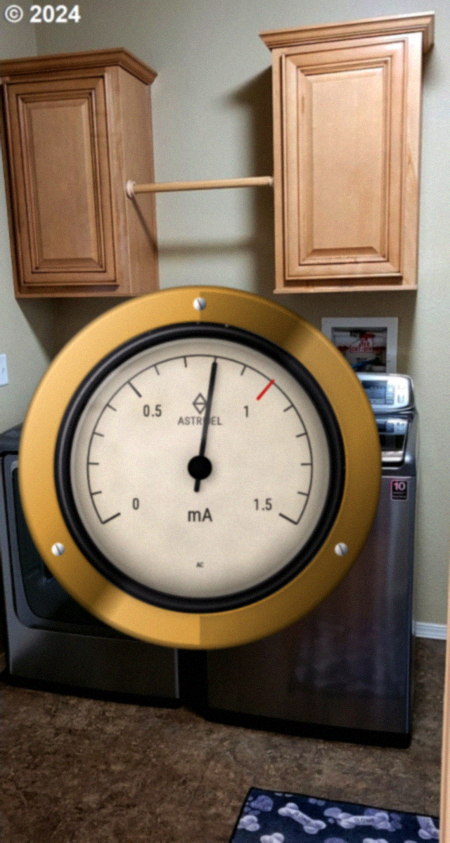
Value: 0.8 mA
